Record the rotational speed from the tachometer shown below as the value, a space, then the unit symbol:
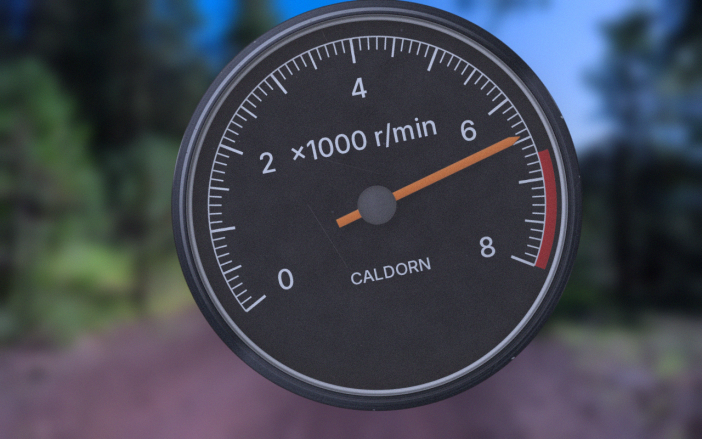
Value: 6450 rpm
